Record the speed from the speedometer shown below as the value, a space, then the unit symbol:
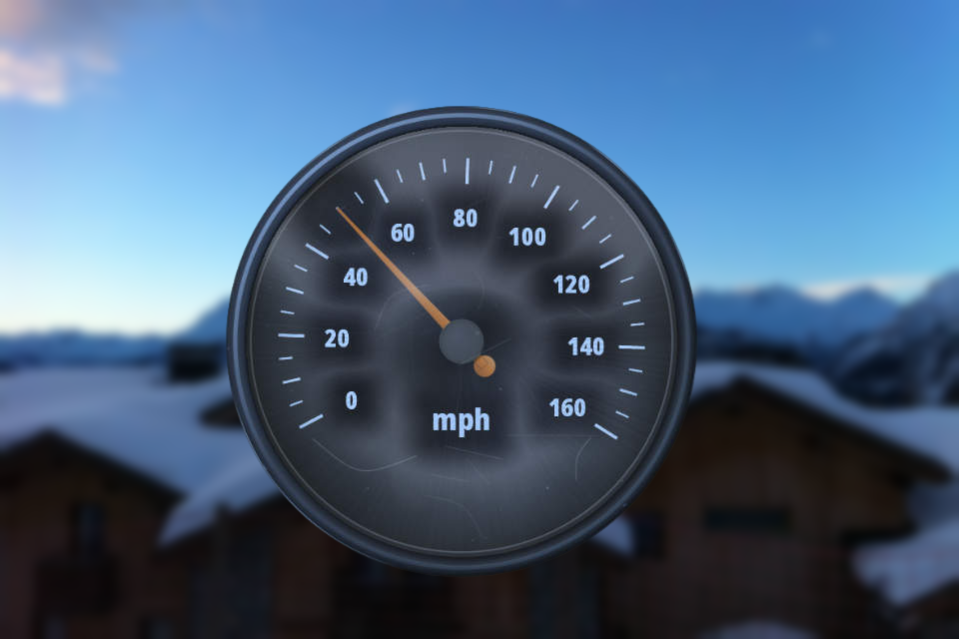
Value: 50 mph
